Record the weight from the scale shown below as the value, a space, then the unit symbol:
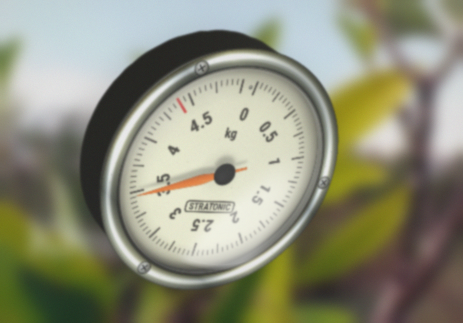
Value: 3.5 kg
